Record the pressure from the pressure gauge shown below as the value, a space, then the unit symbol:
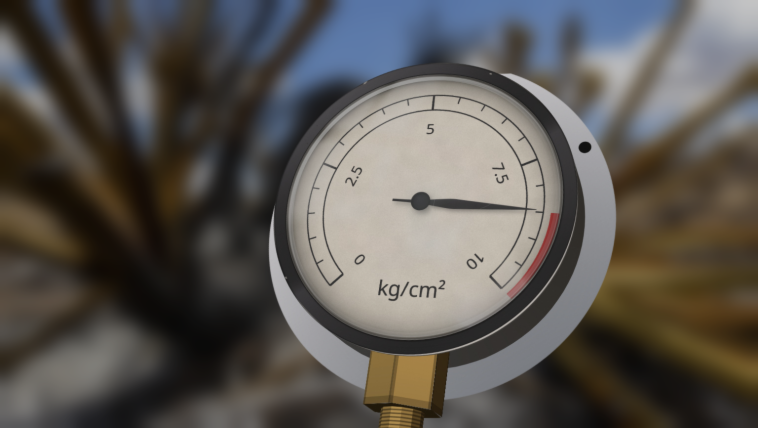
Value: 8.5 kg/cm²
